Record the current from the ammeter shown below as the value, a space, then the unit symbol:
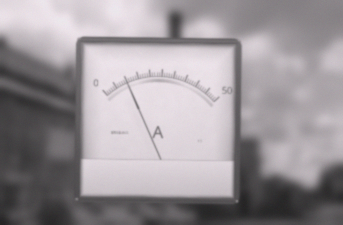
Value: 10 A
